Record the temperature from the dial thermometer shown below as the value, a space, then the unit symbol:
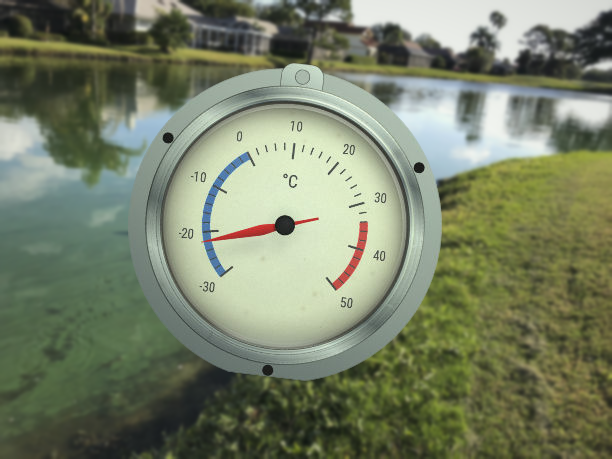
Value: -22 °C
